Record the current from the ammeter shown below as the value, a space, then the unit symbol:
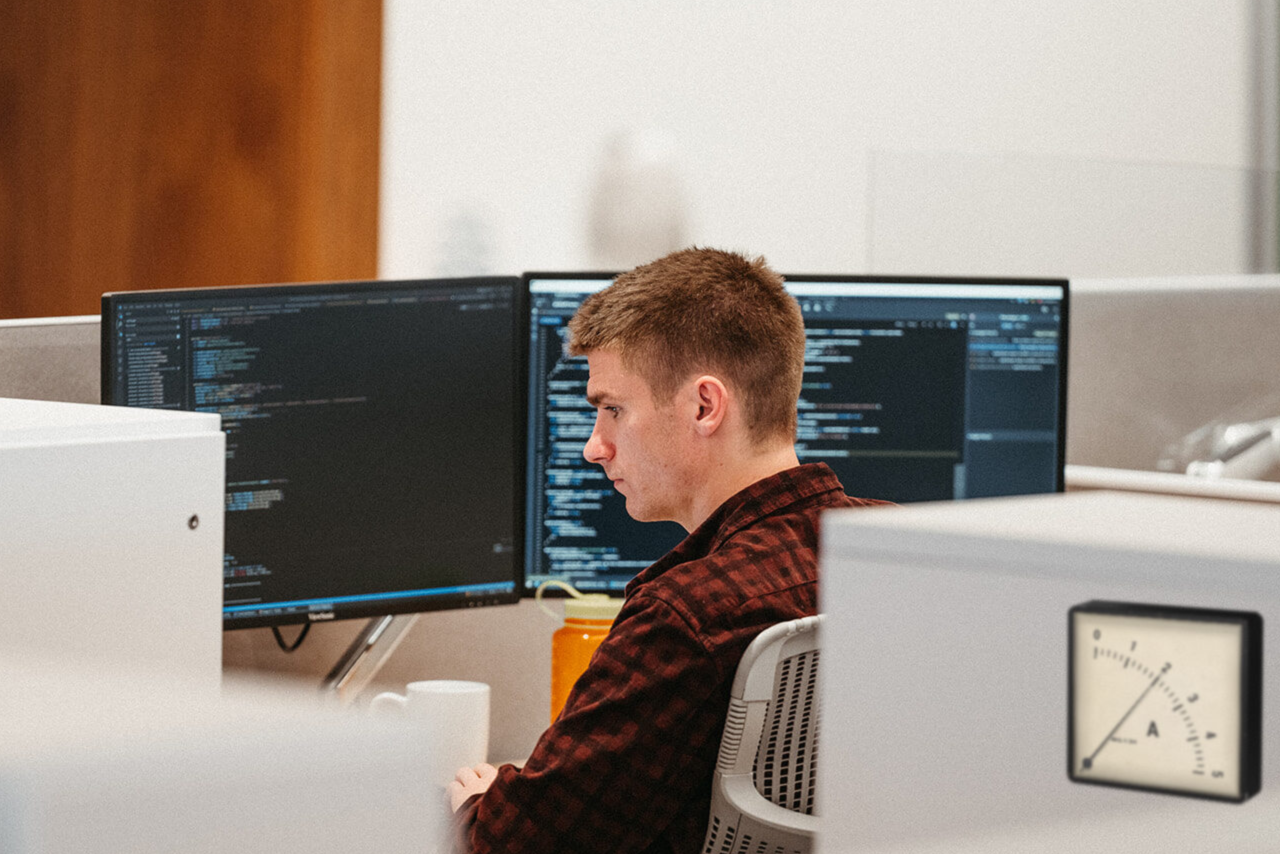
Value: 2 A
